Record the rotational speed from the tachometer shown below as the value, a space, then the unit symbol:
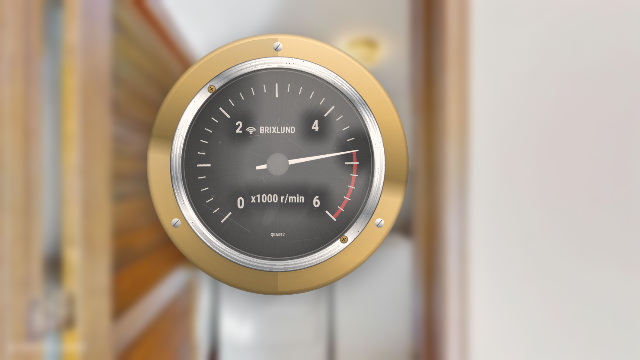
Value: 4800 rpm
